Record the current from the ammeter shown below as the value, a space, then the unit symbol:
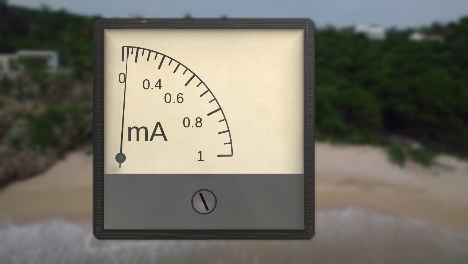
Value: 0.1 mA
